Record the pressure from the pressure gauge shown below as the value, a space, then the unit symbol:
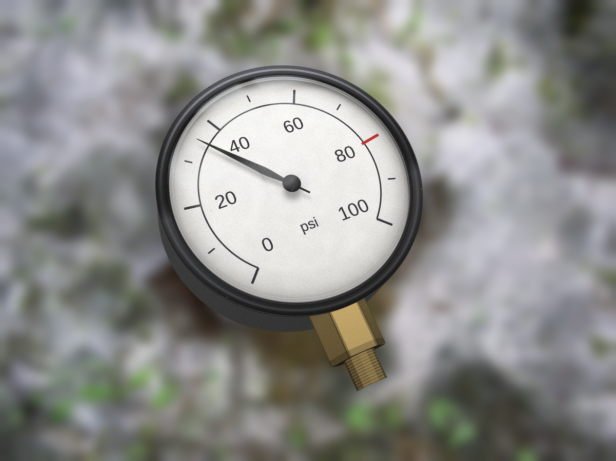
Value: 35 psi
